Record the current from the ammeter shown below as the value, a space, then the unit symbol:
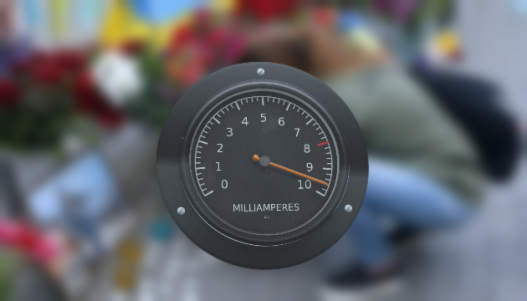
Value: 9.6 mA
